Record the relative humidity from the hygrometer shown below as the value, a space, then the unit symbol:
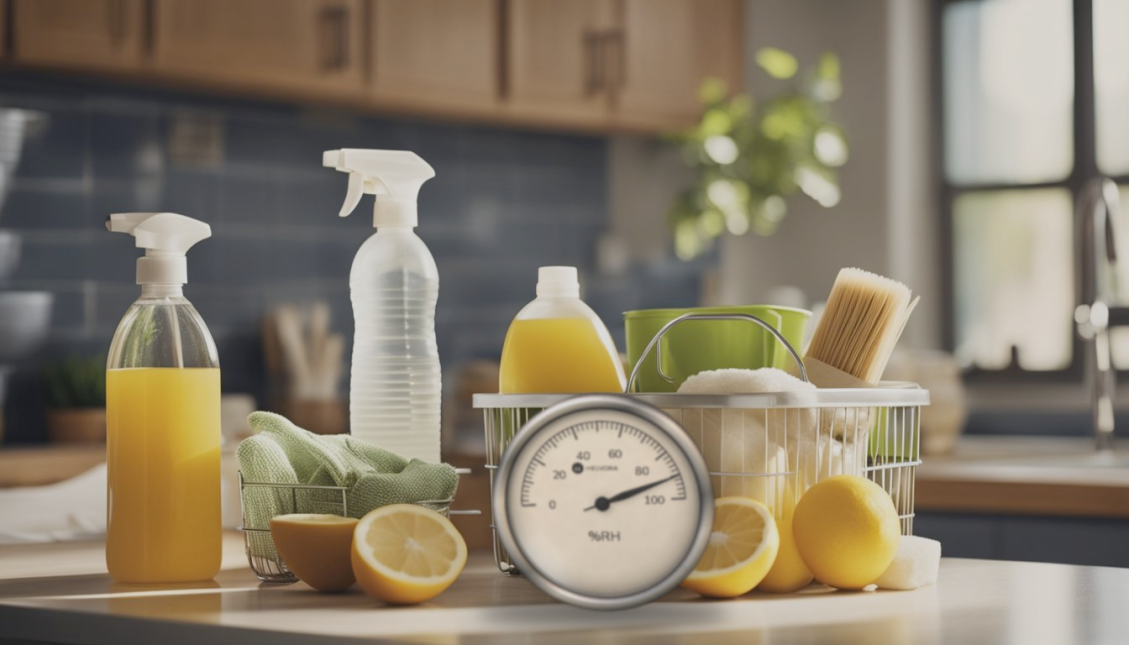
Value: 90 %
